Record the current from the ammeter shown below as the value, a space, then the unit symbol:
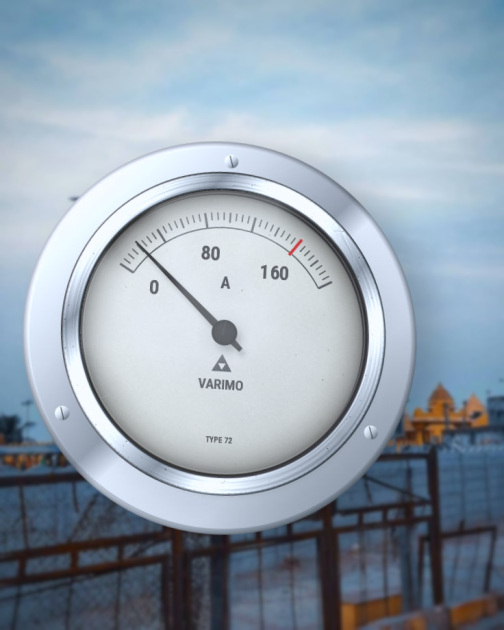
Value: 20 A
